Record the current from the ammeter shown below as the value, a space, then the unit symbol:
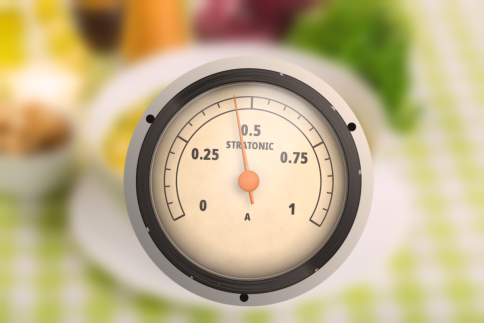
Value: 0.45 A
